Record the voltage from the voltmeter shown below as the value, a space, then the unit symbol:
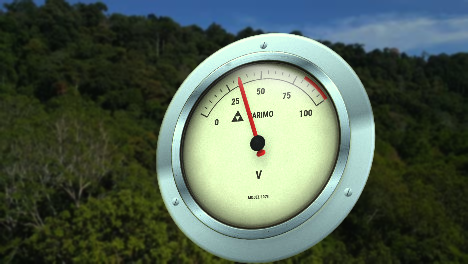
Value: 35 V
